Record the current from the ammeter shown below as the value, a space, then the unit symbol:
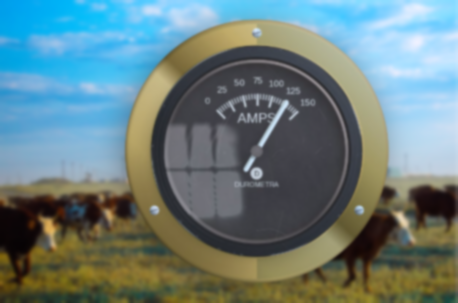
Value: 125 A
